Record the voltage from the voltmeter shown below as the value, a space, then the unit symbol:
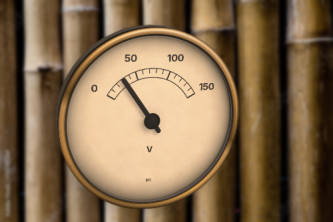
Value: 30 V
